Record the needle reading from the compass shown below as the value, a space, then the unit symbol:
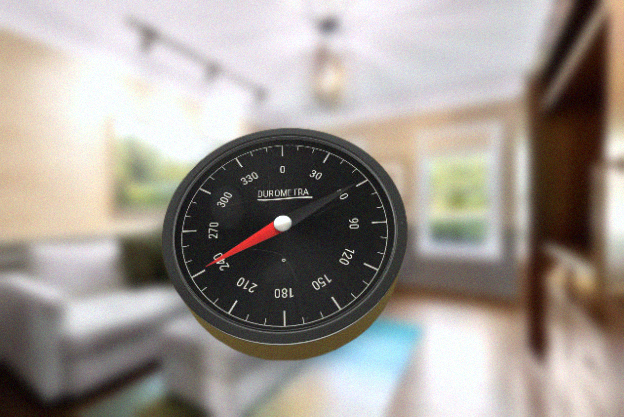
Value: 240 °
